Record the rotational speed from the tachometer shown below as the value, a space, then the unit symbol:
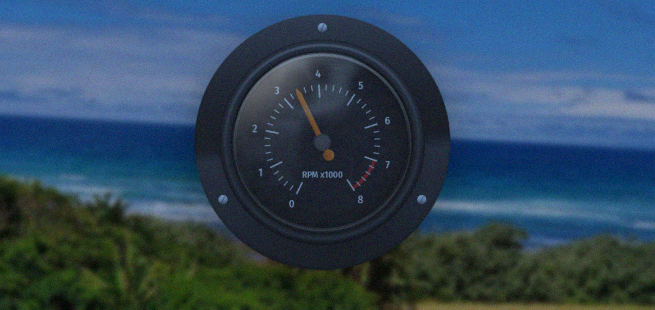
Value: 3400 rpm
